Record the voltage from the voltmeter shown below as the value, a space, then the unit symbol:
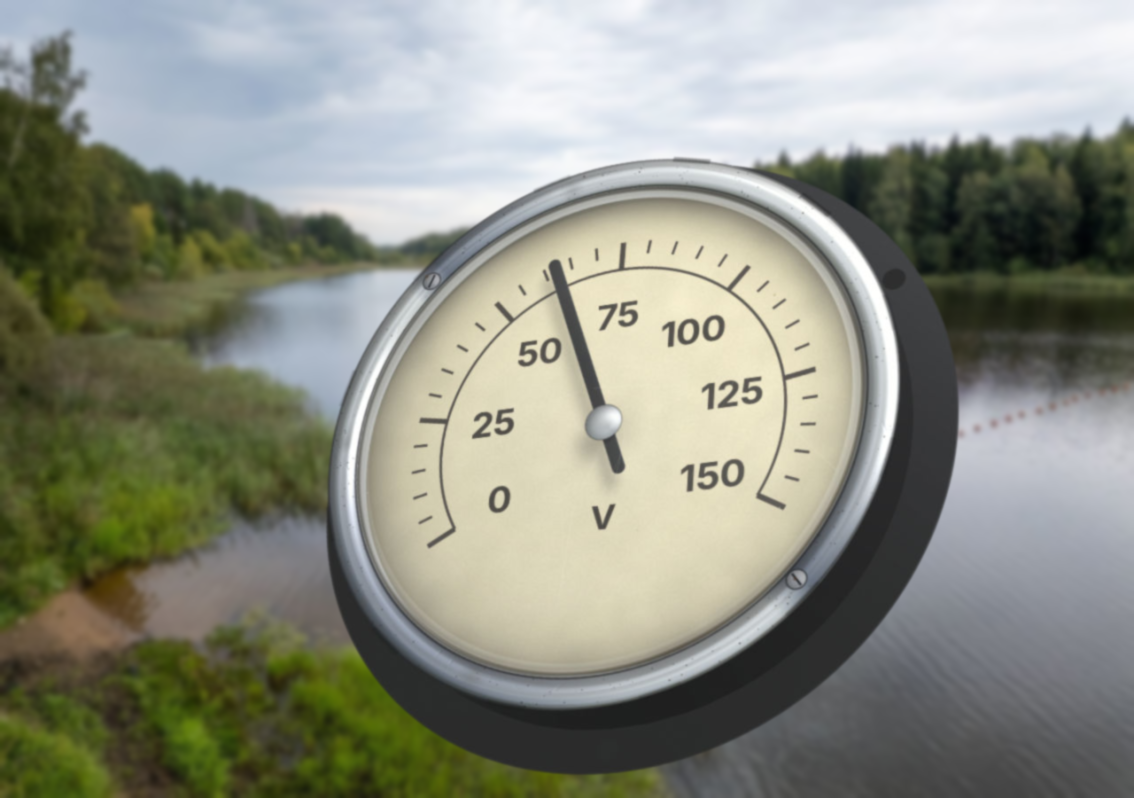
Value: 62.5 V
